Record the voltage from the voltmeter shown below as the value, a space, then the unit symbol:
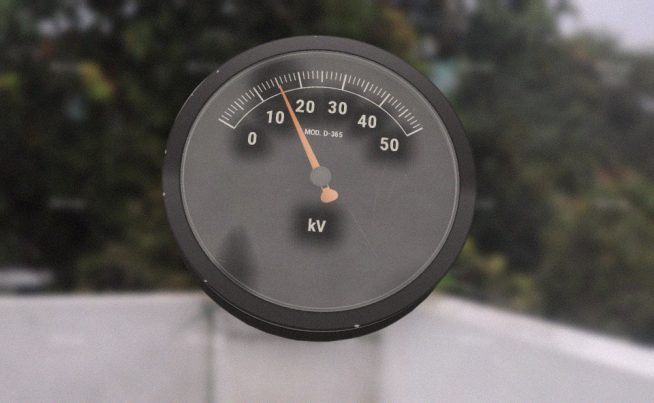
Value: 15 kV
